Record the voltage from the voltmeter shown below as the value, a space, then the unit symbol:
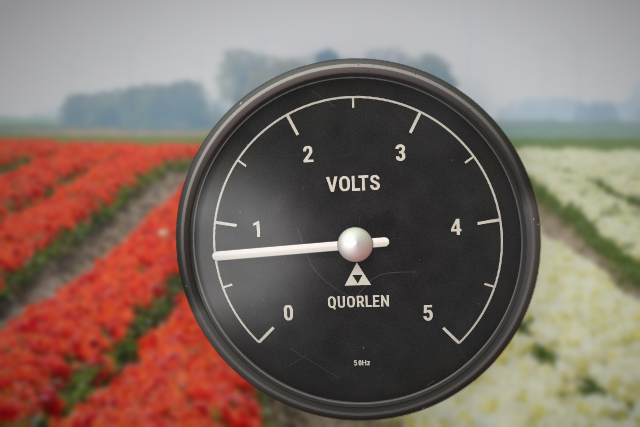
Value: 0.75 V
